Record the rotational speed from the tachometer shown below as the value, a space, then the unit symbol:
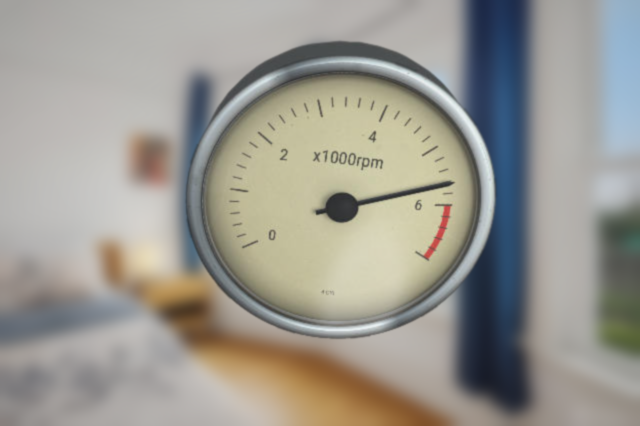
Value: 5600 rpm
